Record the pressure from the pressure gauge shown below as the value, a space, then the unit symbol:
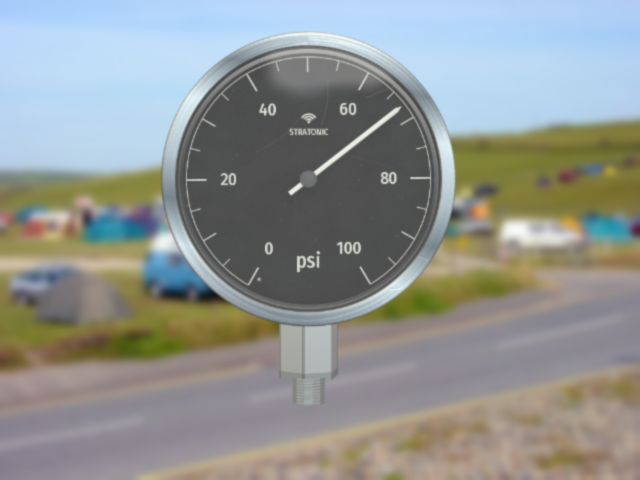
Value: 67.5 psi
